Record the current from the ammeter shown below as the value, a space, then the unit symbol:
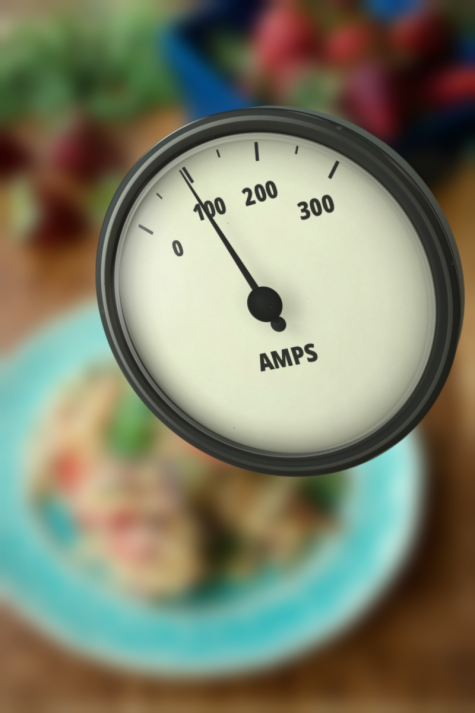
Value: 100 A
